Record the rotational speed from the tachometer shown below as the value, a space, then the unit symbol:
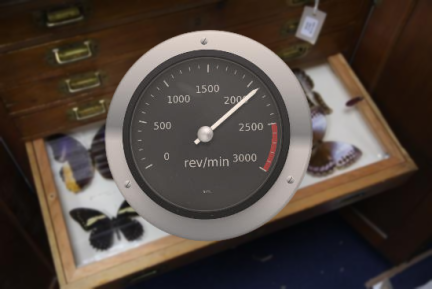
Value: 2100 rpm
